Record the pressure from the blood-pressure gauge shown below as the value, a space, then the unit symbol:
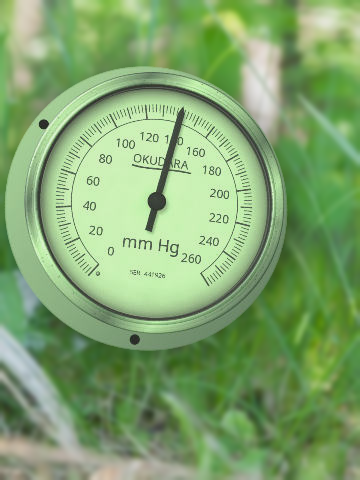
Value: 140 mmHg
